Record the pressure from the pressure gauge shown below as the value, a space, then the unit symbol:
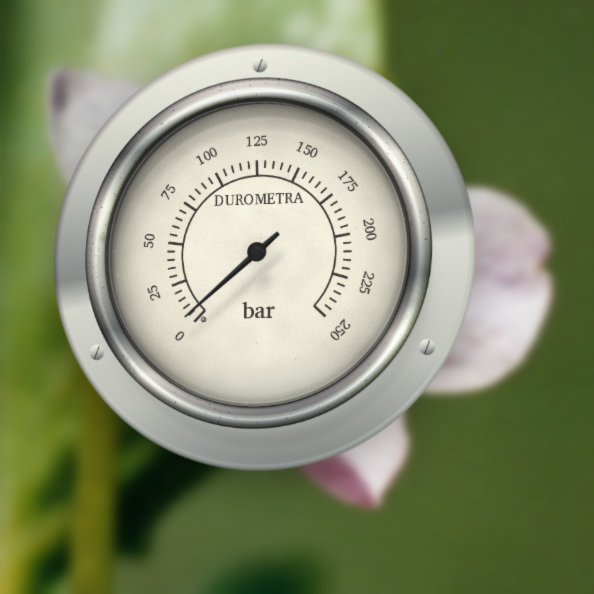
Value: 5 bar
